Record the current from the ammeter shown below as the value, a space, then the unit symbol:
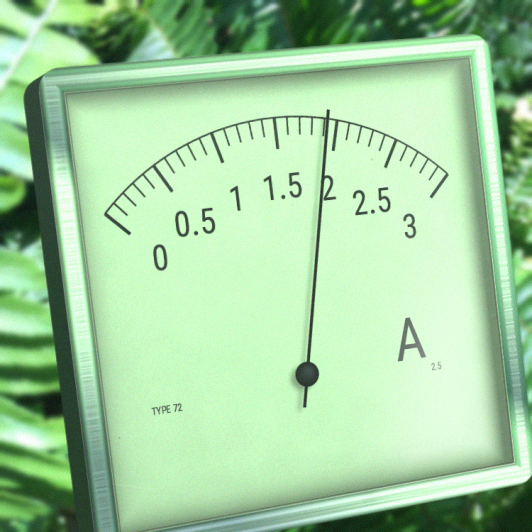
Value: 1.9 A
